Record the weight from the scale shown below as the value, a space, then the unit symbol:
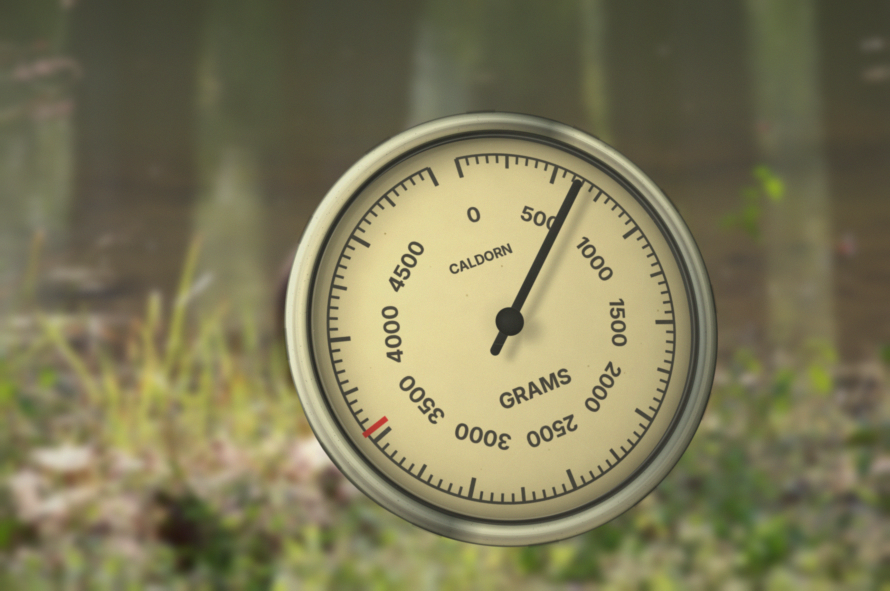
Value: 625 g
